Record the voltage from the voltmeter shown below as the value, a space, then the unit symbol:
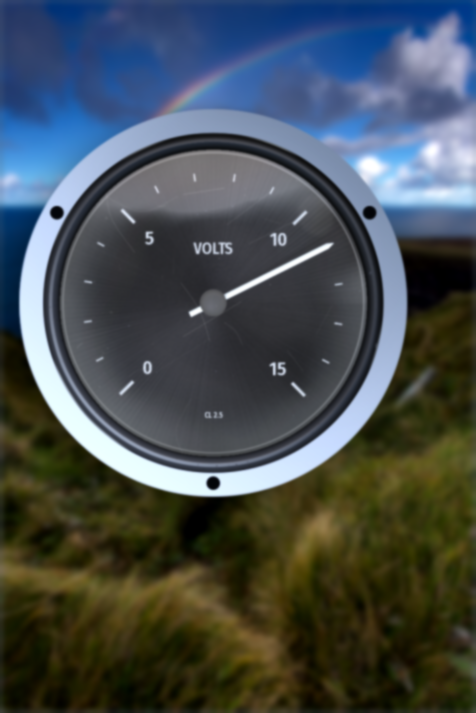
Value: 11 V
